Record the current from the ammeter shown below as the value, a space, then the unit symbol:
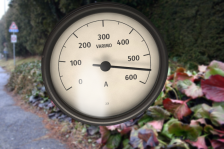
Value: 550 A
